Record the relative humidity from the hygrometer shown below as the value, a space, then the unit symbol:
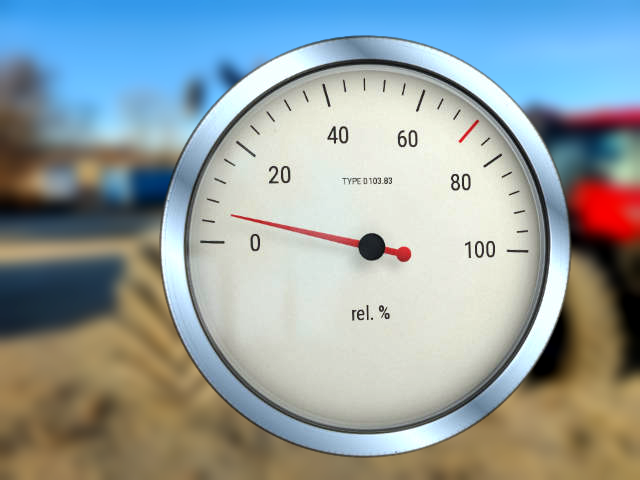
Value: 6 %
